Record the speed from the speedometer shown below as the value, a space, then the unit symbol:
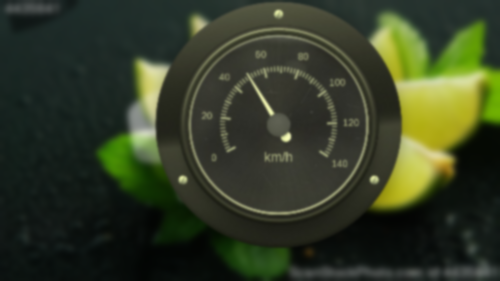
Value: 50 km/h
